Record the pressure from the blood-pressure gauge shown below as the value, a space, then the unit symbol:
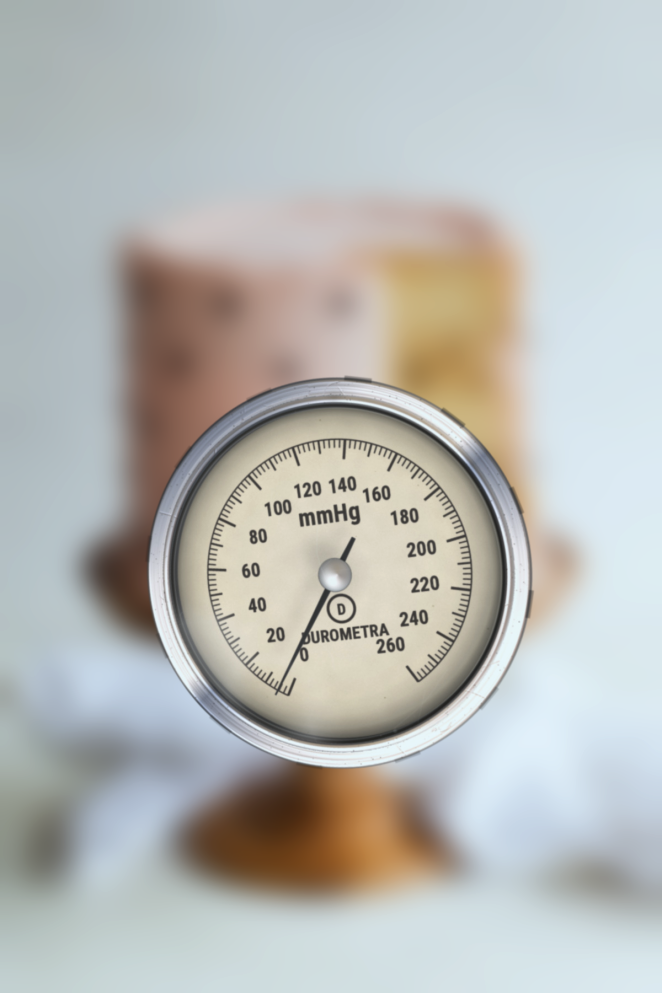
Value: 4 mmHg
